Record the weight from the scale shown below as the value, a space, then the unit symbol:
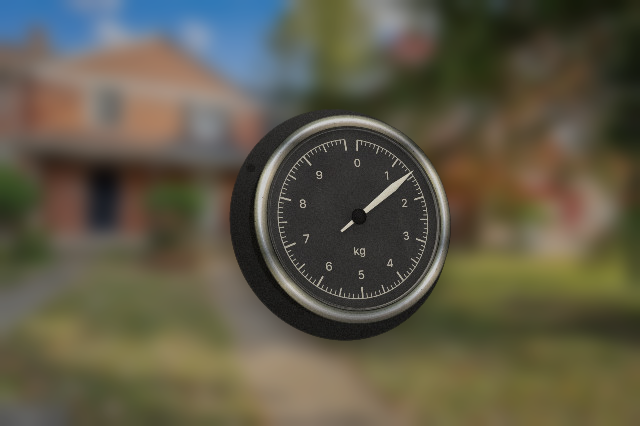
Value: 1.4 kg
